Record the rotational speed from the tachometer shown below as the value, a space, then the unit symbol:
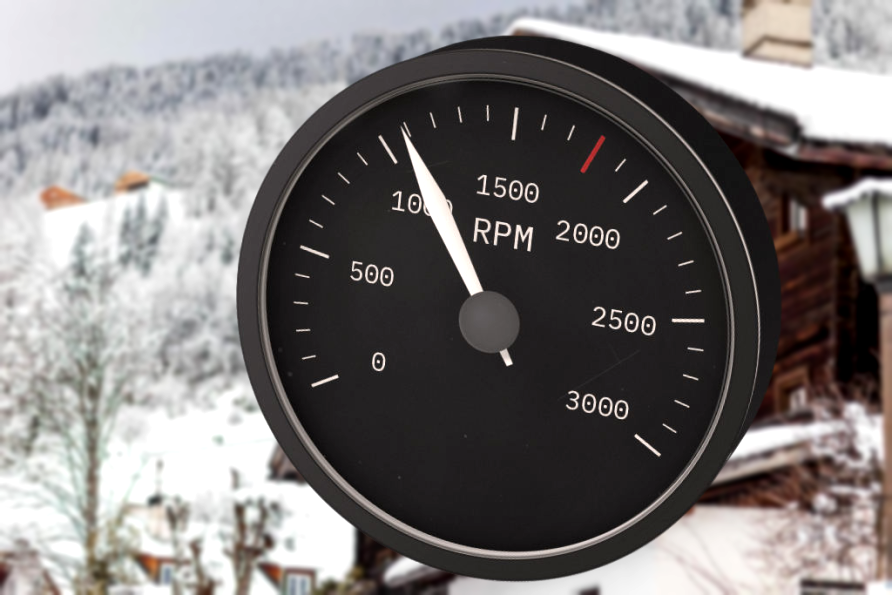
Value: 1100 rpm
